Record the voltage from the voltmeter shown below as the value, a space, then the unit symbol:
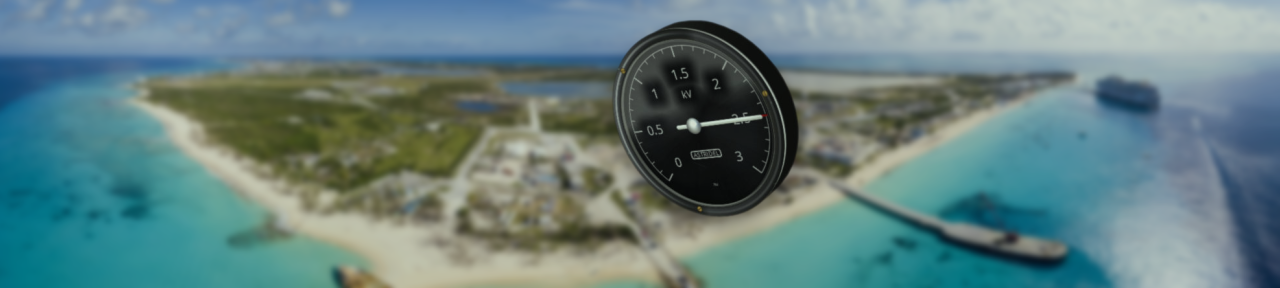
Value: 2.5 kV
